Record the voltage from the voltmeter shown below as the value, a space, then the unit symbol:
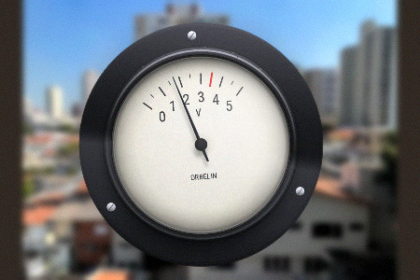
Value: 1.75 V
